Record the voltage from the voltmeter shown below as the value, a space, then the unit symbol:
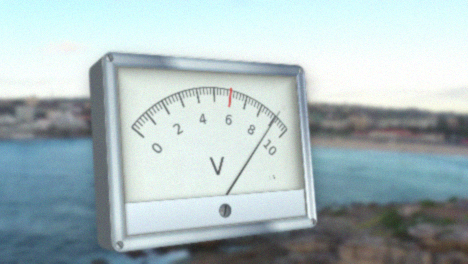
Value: 9 V
